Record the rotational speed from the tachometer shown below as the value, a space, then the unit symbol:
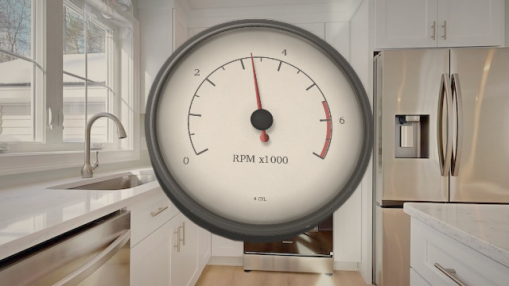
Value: 3250 rpm
